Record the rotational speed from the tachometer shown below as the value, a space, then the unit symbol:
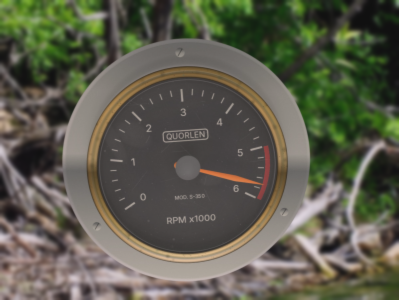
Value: 5700 rpm
